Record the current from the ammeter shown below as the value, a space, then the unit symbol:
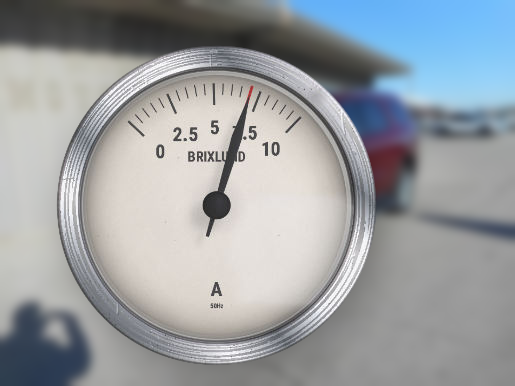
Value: 7 A
